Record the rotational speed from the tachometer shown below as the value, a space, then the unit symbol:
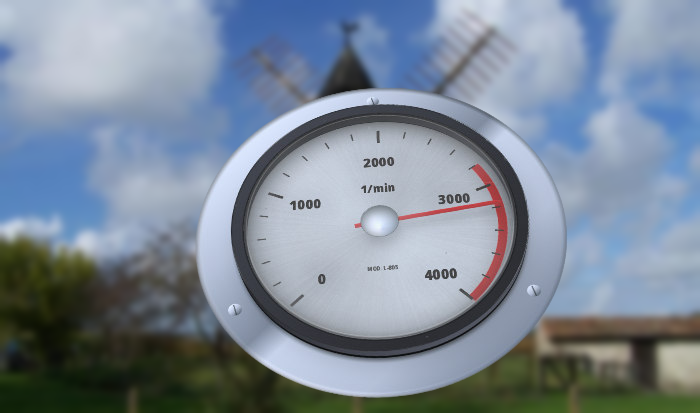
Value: 3200 rpm
